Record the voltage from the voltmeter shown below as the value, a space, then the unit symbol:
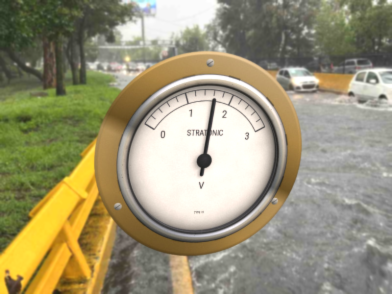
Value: 1.6 V
